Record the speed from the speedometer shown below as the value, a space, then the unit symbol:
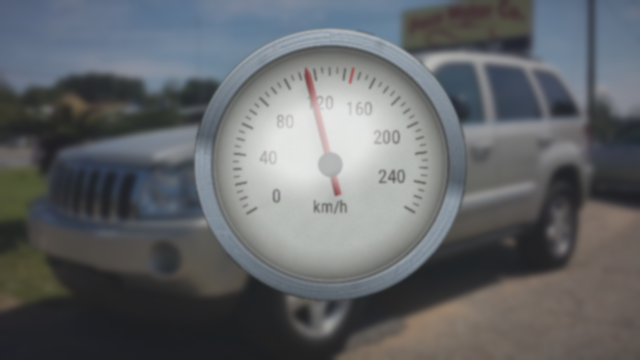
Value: 115 km/h
